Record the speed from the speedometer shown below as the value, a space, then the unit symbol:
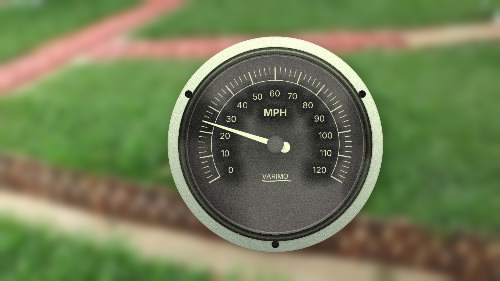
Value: 24 mph
